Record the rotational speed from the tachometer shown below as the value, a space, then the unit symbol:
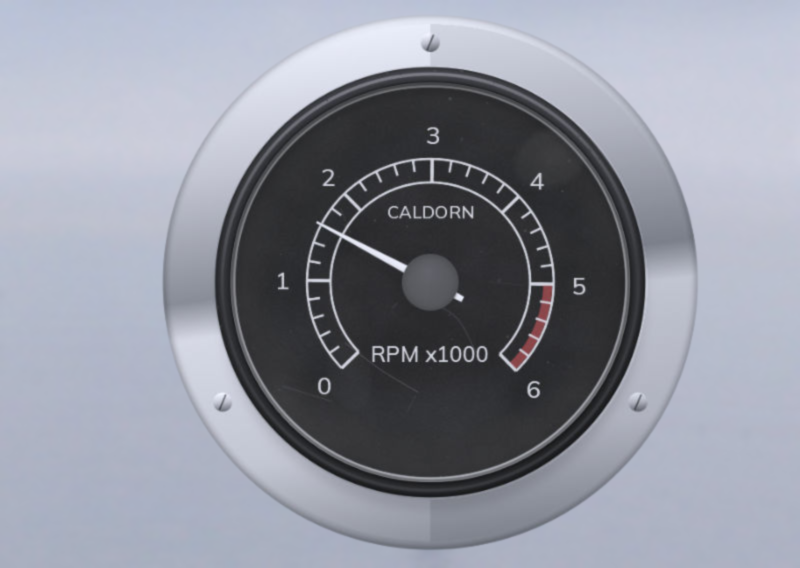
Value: 1600 rpm
